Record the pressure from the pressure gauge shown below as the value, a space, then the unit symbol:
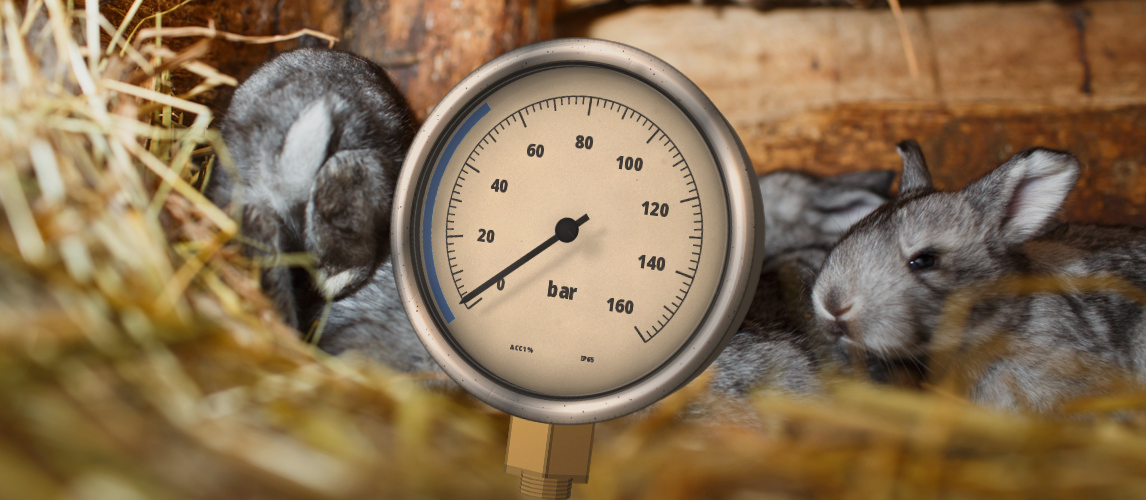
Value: 2 bar
